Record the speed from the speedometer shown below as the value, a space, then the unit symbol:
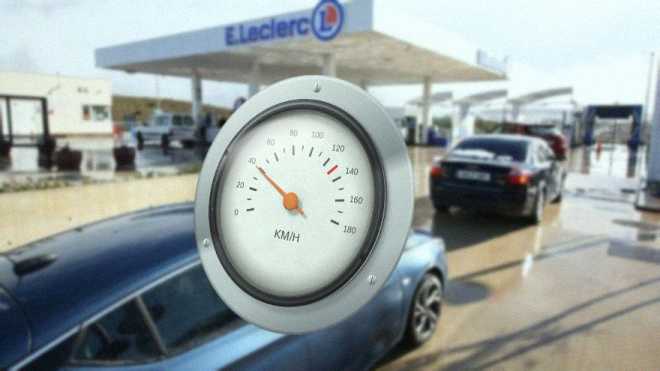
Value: 40 km/h
